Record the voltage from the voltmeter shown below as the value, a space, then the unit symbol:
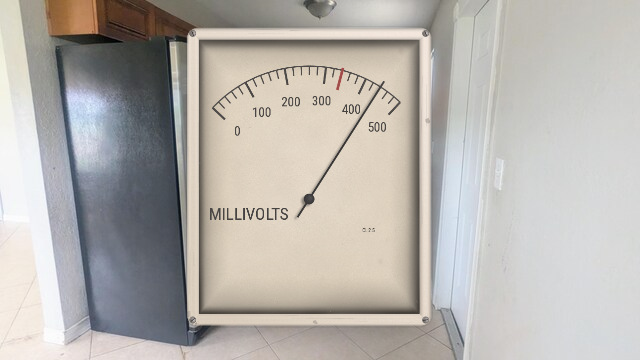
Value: 440 mV
